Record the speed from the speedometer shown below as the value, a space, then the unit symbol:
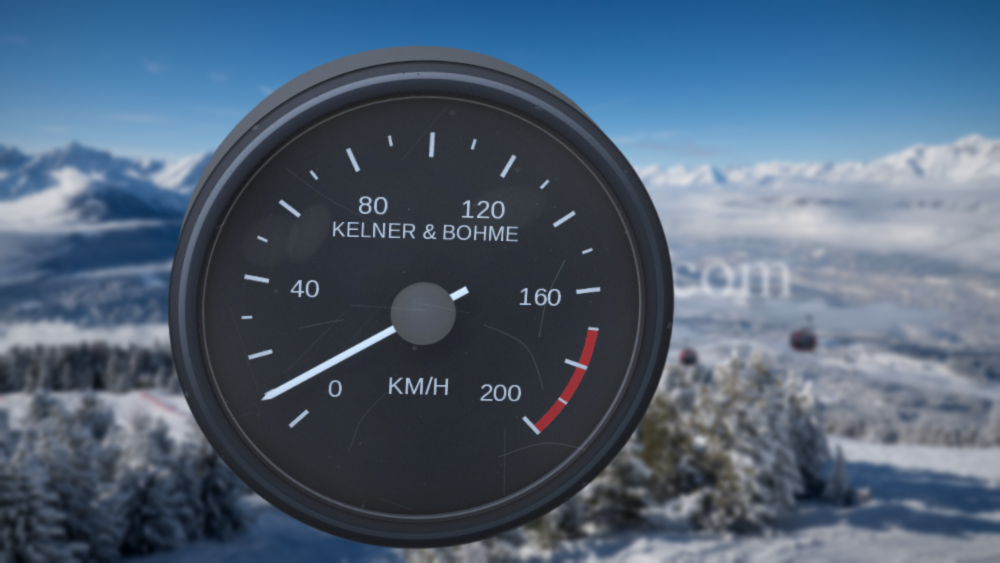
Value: 10 km/h
